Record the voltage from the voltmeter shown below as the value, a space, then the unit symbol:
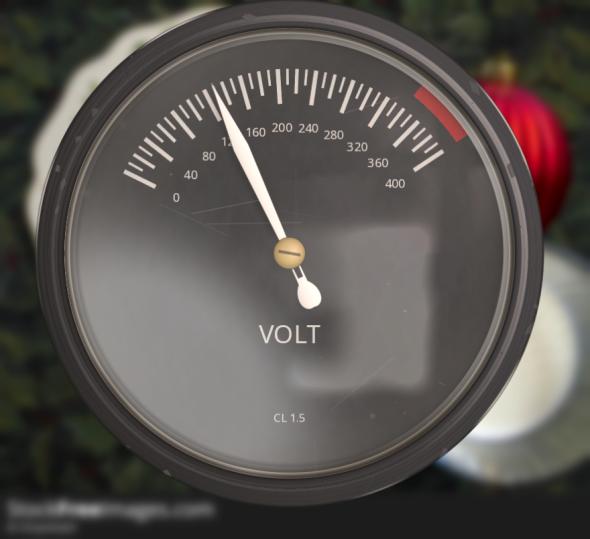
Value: 130 V
